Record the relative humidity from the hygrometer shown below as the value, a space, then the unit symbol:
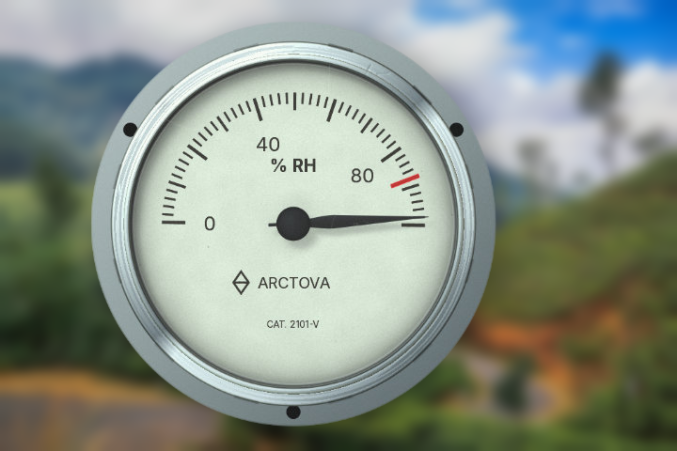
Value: 98 %
